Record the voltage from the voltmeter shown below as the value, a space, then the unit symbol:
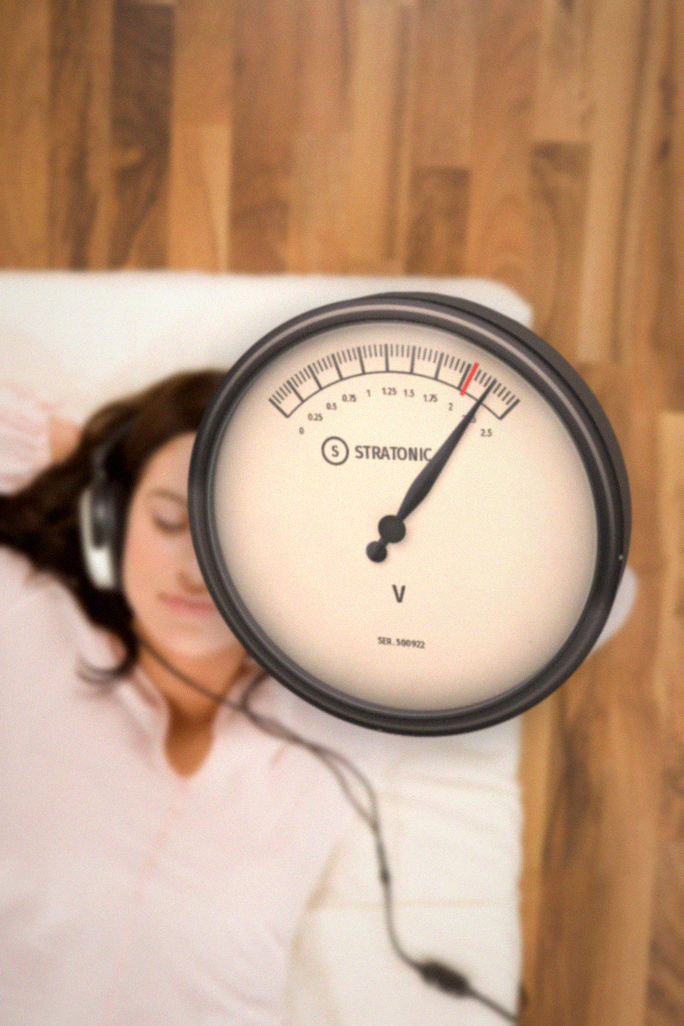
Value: 2.25 V
